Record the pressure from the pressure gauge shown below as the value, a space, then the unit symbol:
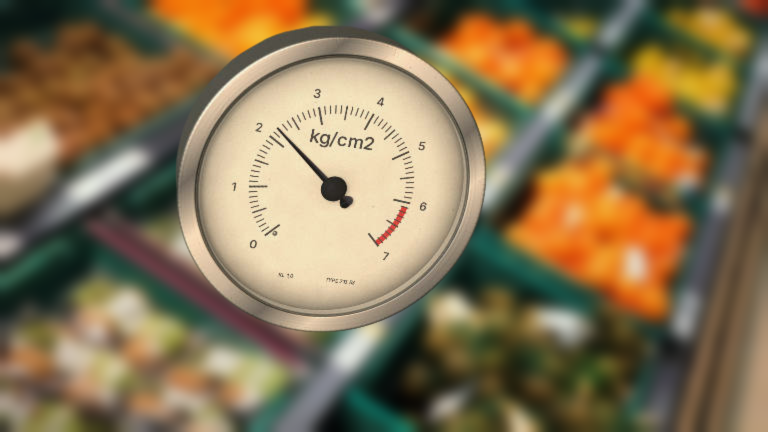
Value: 2.2 kg/cm²
